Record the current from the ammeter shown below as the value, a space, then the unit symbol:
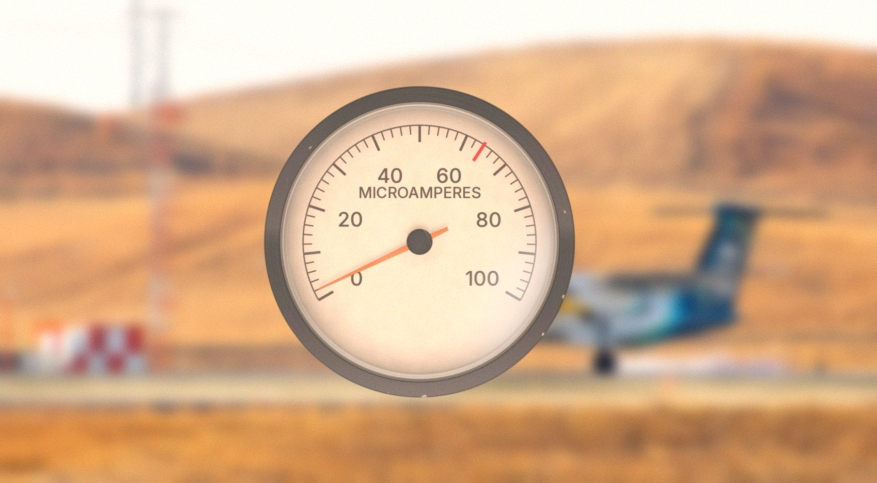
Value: 2 µA
